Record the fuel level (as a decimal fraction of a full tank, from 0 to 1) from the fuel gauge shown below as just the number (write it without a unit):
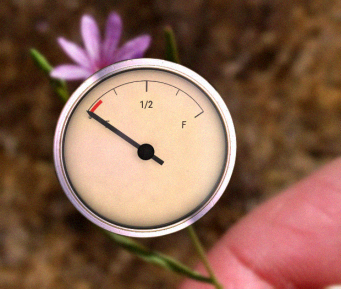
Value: 0
